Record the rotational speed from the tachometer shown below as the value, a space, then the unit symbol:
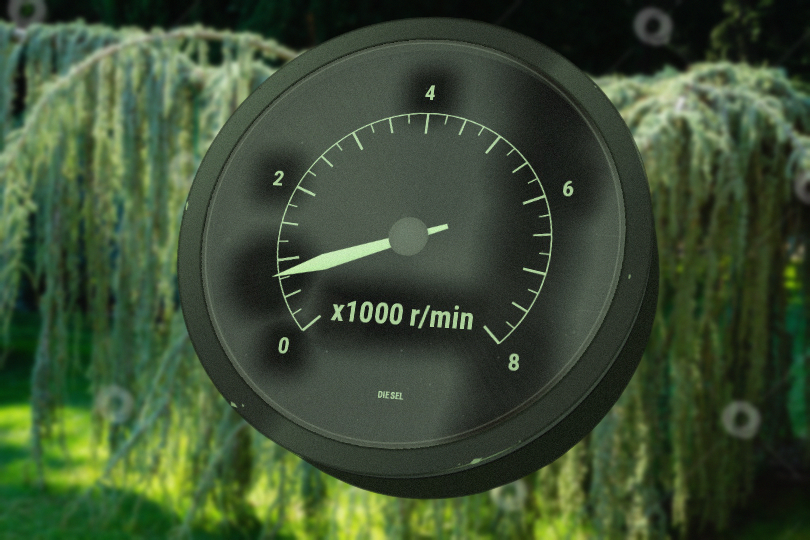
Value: 750 rpm
